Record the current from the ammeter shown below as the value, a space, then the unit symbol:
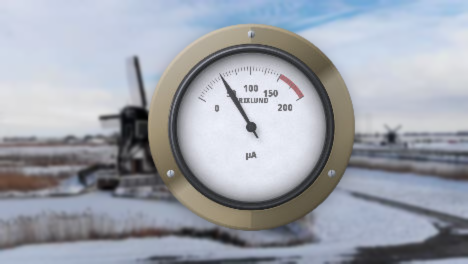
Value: 50 µA
